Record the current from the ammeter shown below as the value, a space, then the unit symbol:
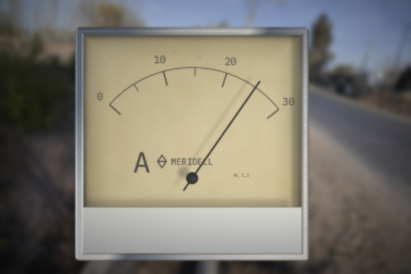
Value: 25 A
